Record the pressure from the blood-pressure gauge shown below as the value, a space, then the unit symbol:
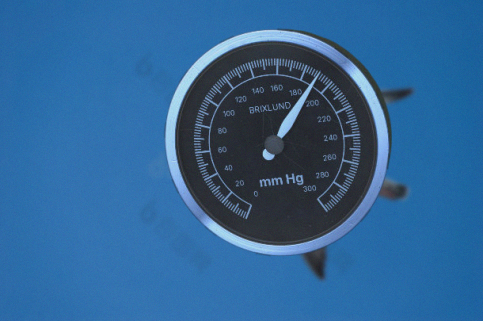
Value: 190 mmHg
